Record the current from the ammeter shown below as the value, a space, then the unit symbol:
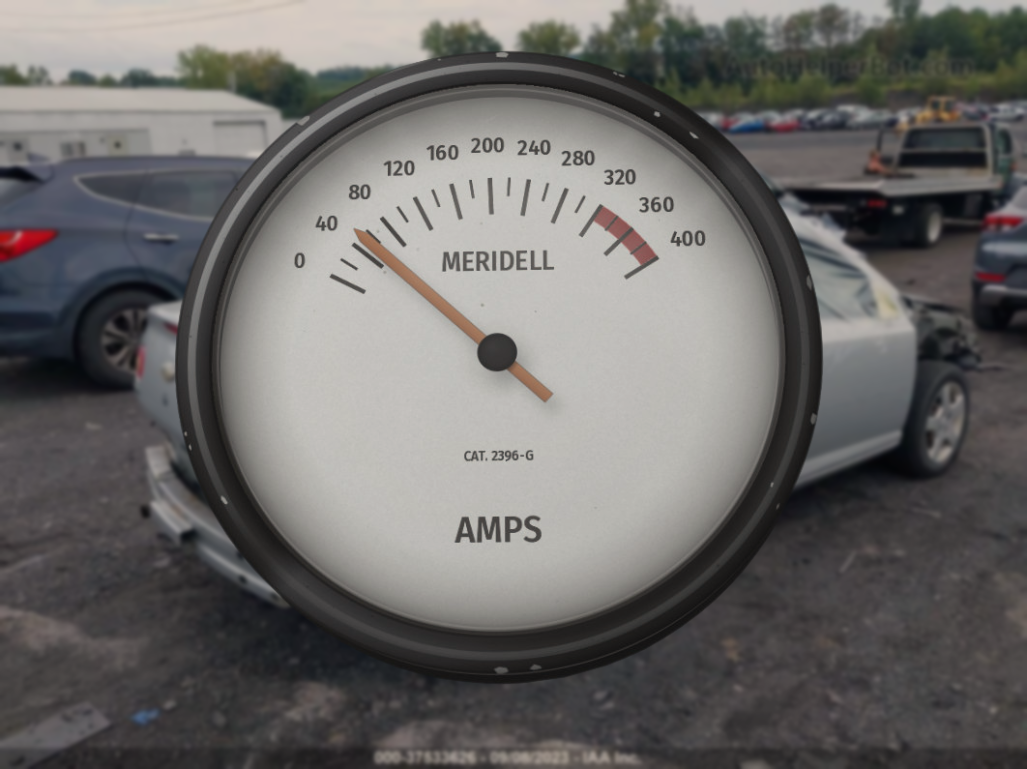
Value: 50 A
